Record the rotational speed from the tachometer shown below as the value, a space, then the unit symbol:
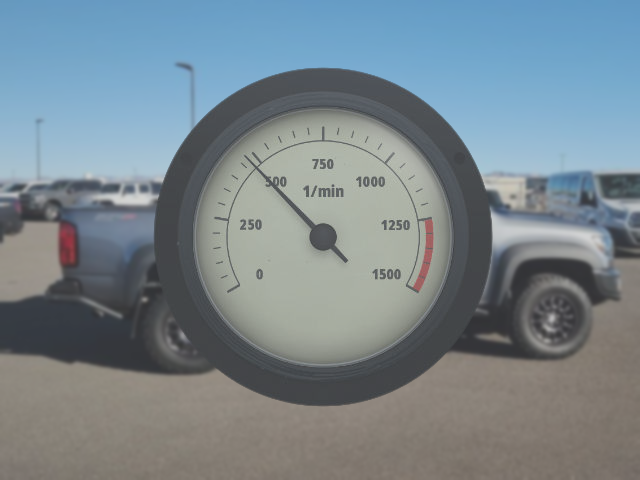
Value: 475 rpm
